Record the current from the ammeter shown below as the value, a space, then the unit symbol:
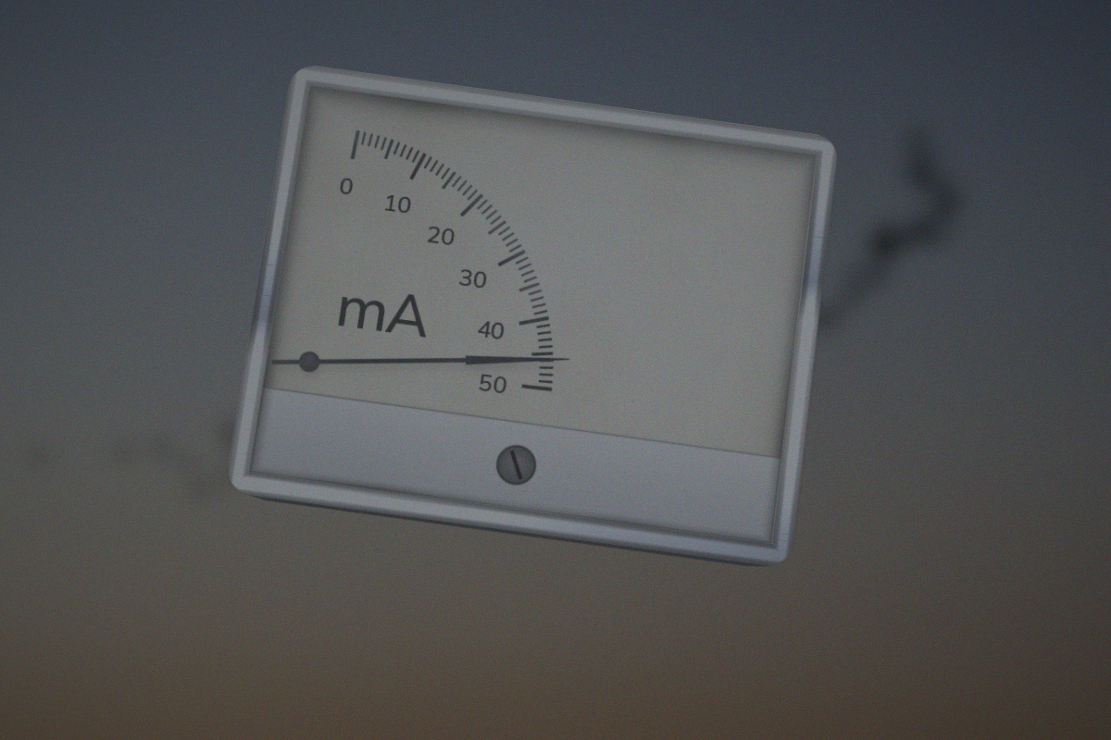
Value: 46 mA
